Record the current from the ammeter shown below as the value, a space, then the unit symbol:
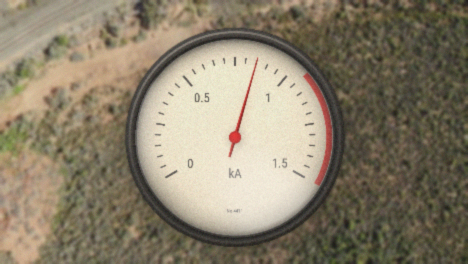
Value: 0.85 kA
